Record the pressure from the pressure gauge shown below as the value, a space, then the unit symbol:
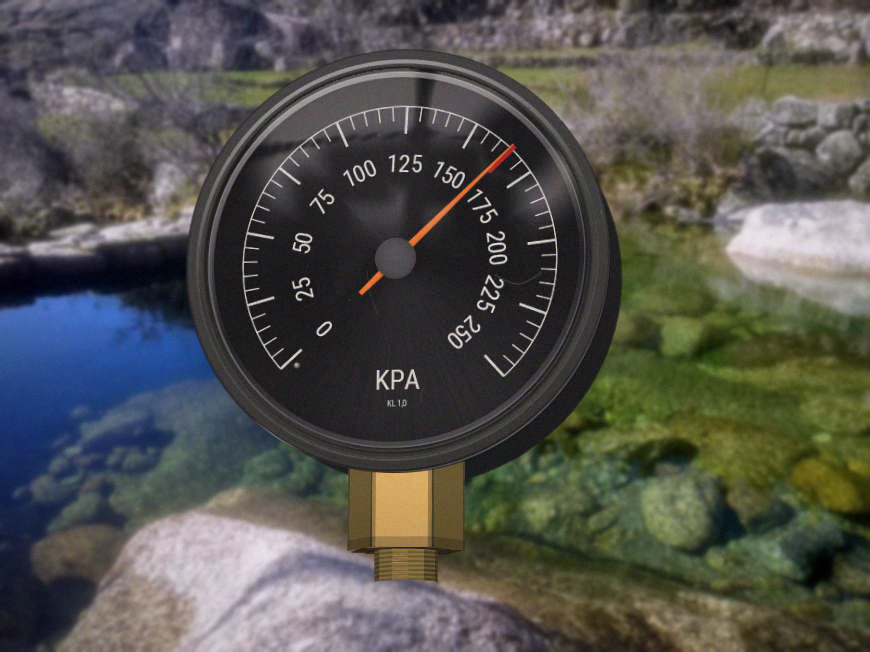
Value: 165 kPa
